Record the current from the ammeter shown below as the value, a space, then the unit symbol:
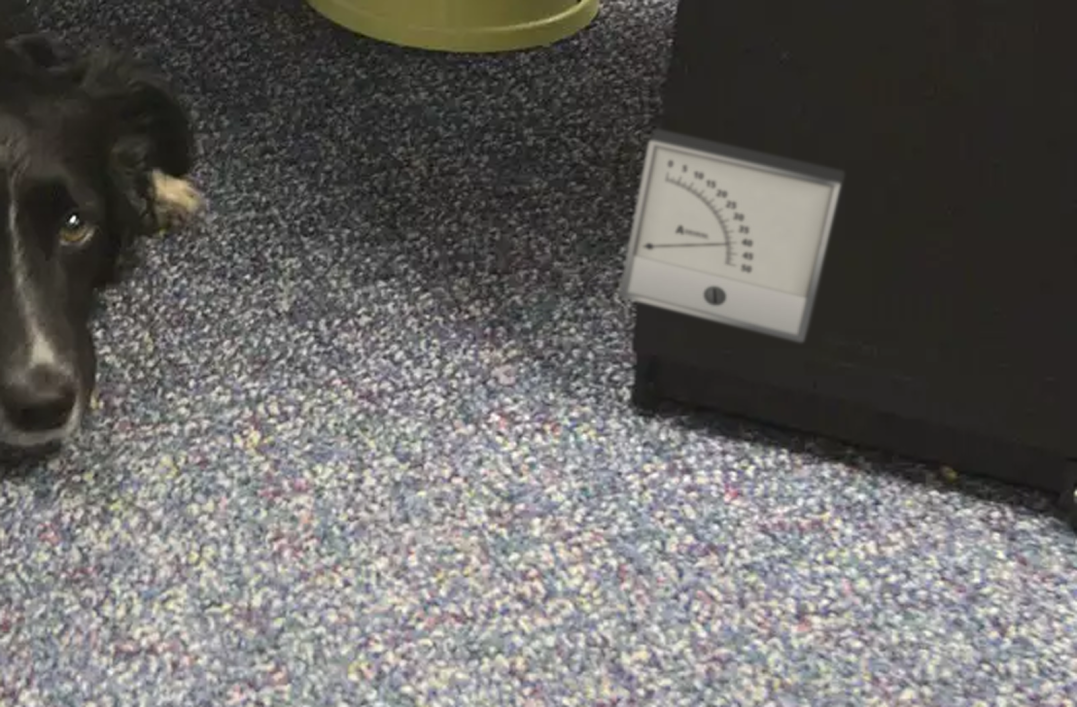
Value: 40 A
